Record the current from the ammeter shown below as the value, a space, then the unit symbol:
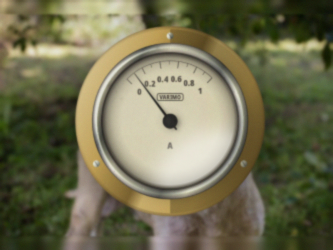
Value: 0.1 A
